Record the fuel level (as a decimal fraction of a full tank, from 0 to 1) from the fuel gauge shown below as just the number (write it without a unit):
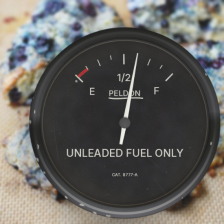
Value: 0.625
